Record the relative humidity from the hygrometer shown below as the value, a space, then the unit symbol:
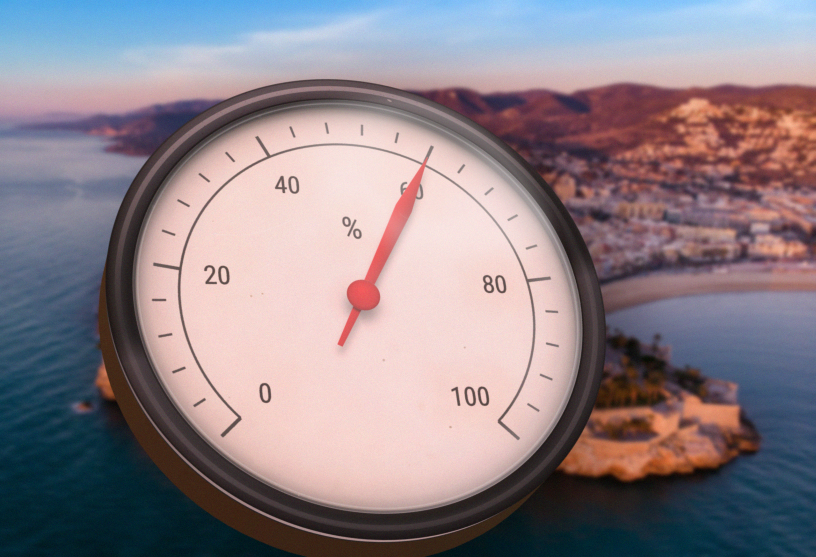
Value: 60 %
